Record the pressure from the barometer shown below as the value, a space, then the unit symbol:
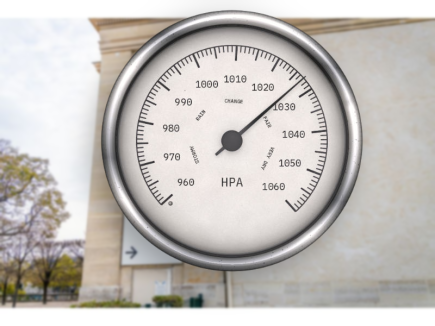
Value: 1027 hPa
